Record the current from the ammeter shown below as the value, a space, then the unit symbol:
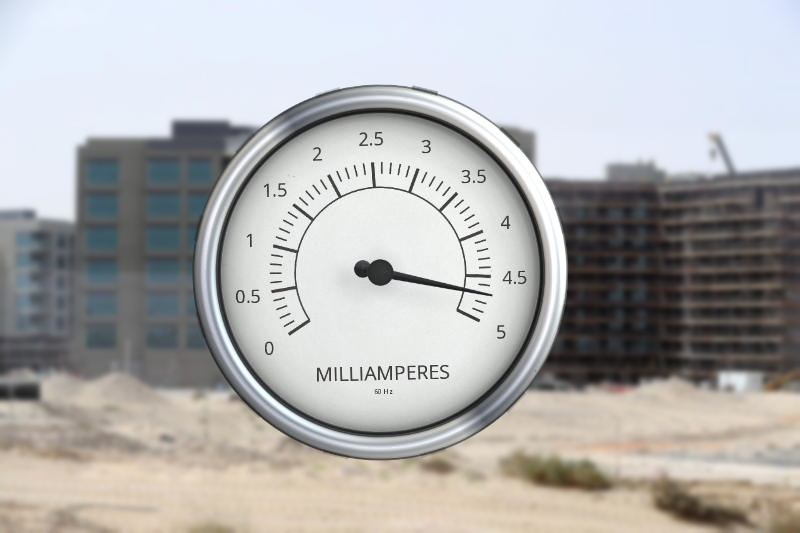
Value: 4.7 mA
